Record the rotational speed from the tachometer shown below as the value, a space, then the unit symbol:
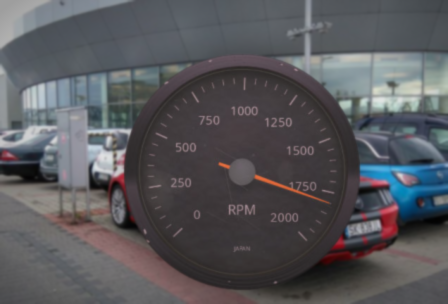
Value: 1800 rpm
